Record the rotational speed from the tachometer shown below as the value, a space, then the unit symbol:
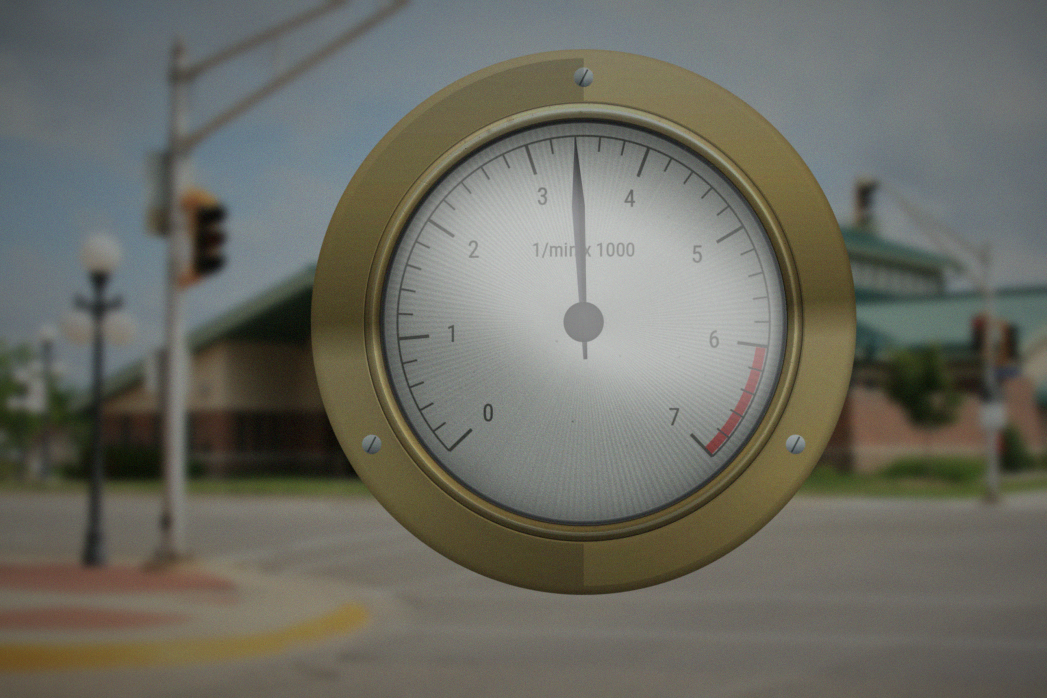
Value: 3400 rpm
